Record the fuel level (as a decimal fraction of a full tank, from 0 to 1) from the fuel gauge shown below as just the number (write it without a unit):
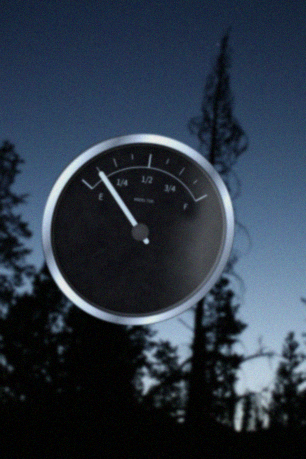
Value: 0.125
